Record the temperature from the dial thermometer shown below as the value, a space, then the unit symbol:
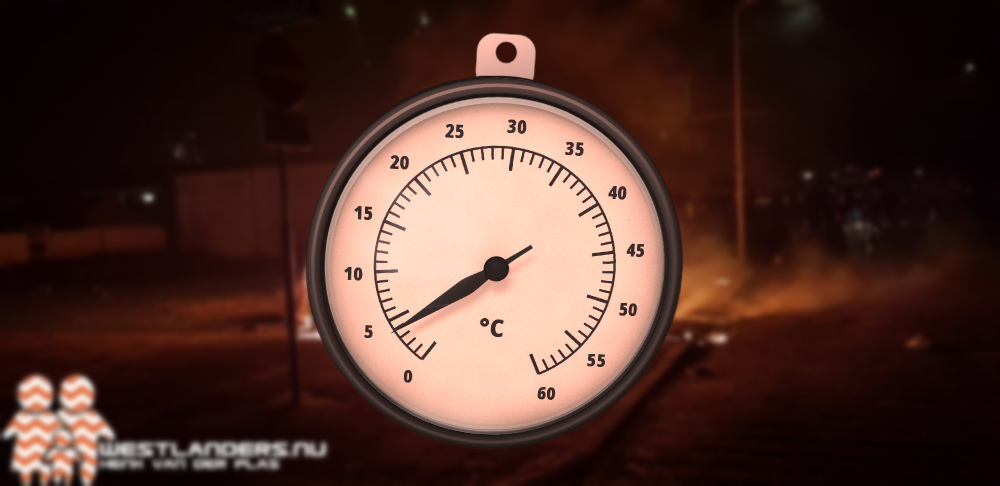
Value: 4 °C
